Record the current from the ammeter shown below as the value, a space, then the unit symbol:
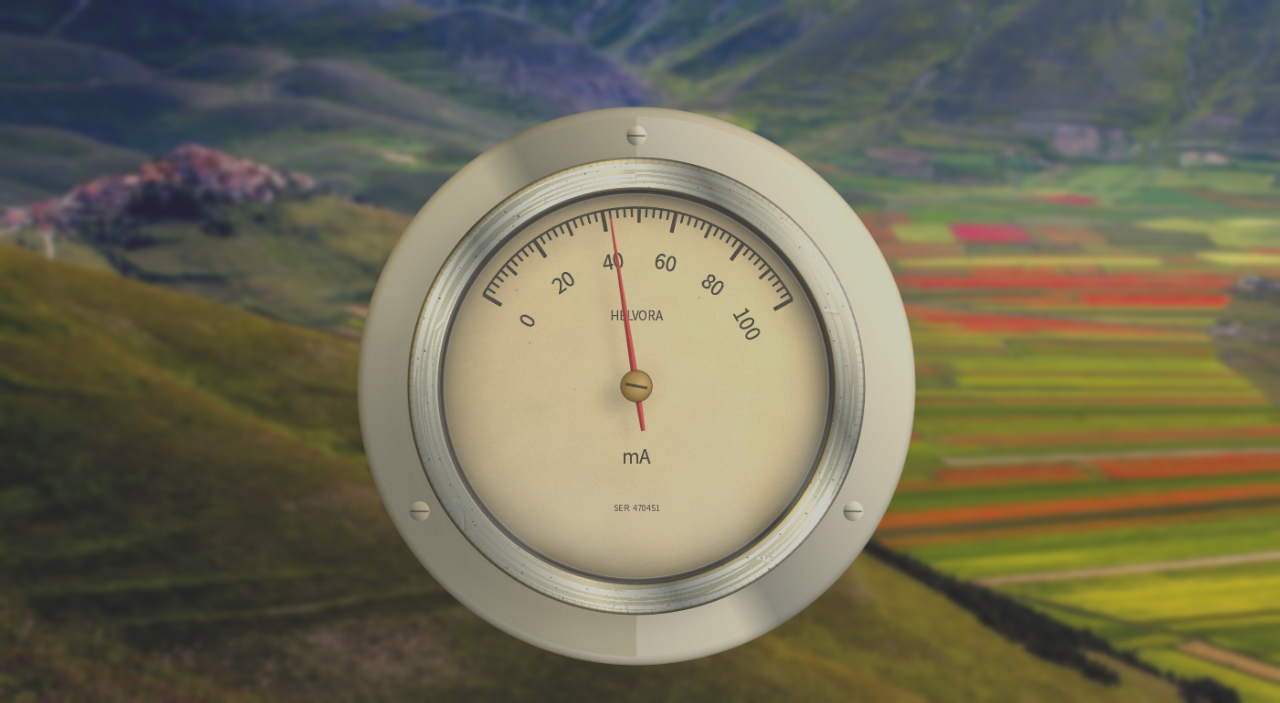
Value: 42 mA
